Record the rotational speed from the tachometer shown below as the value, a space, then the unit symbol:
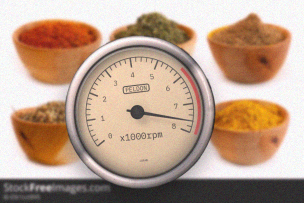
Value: 7600 rpm
